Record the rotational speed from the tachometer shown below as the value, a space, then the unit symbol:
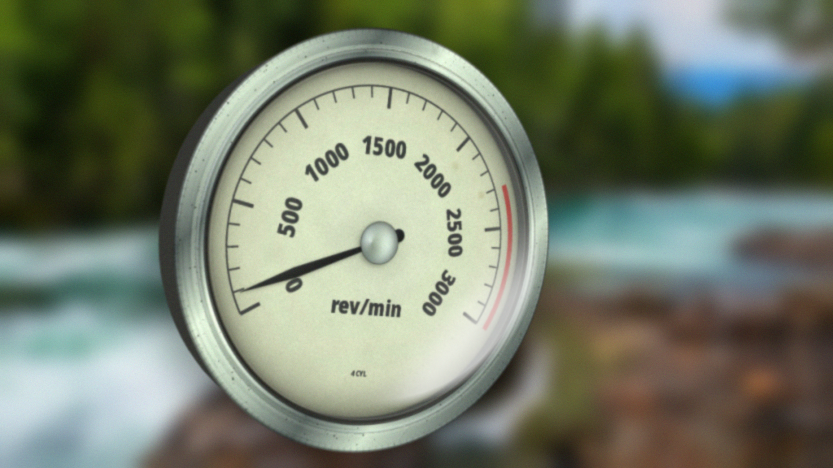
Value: 100 rpm
